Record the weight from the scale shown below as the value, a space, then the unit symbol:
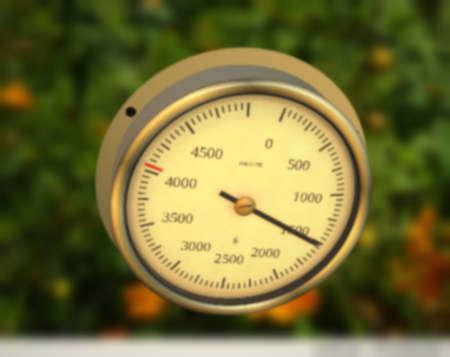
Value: 1500 g
